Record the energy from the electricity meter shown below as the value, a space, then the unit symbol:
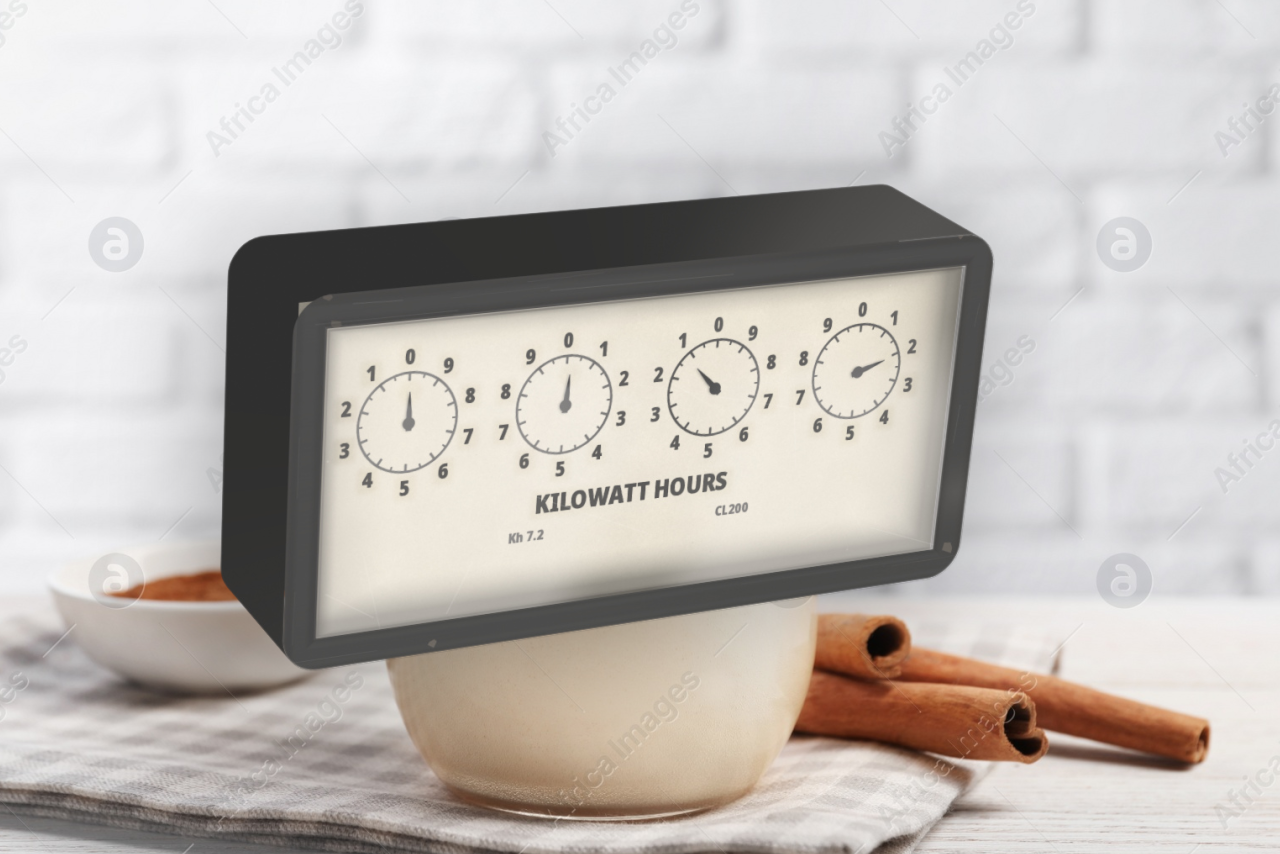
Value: 12 kWh
